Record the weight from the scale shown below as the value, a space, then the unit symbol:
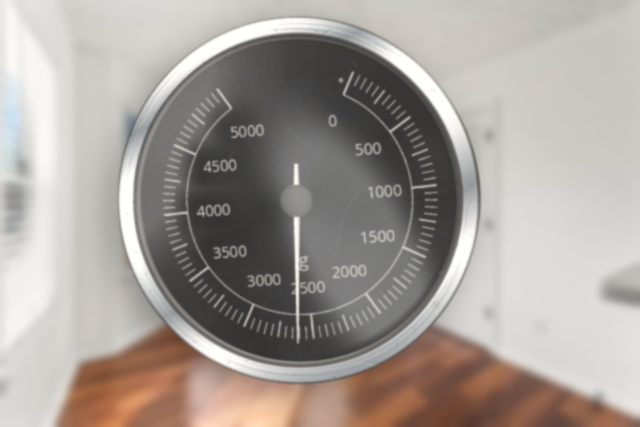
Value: 2600 g
